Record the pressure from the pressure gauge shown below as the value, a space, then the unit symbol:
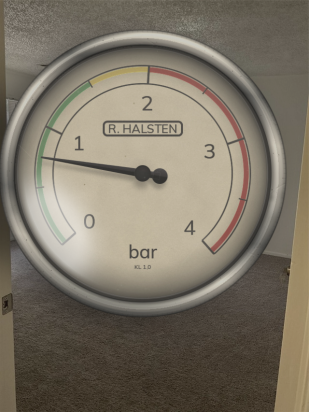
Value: 0.75 bar
